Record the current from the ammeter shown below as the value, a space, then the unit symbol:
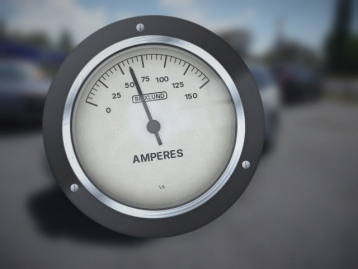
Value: 60 A
